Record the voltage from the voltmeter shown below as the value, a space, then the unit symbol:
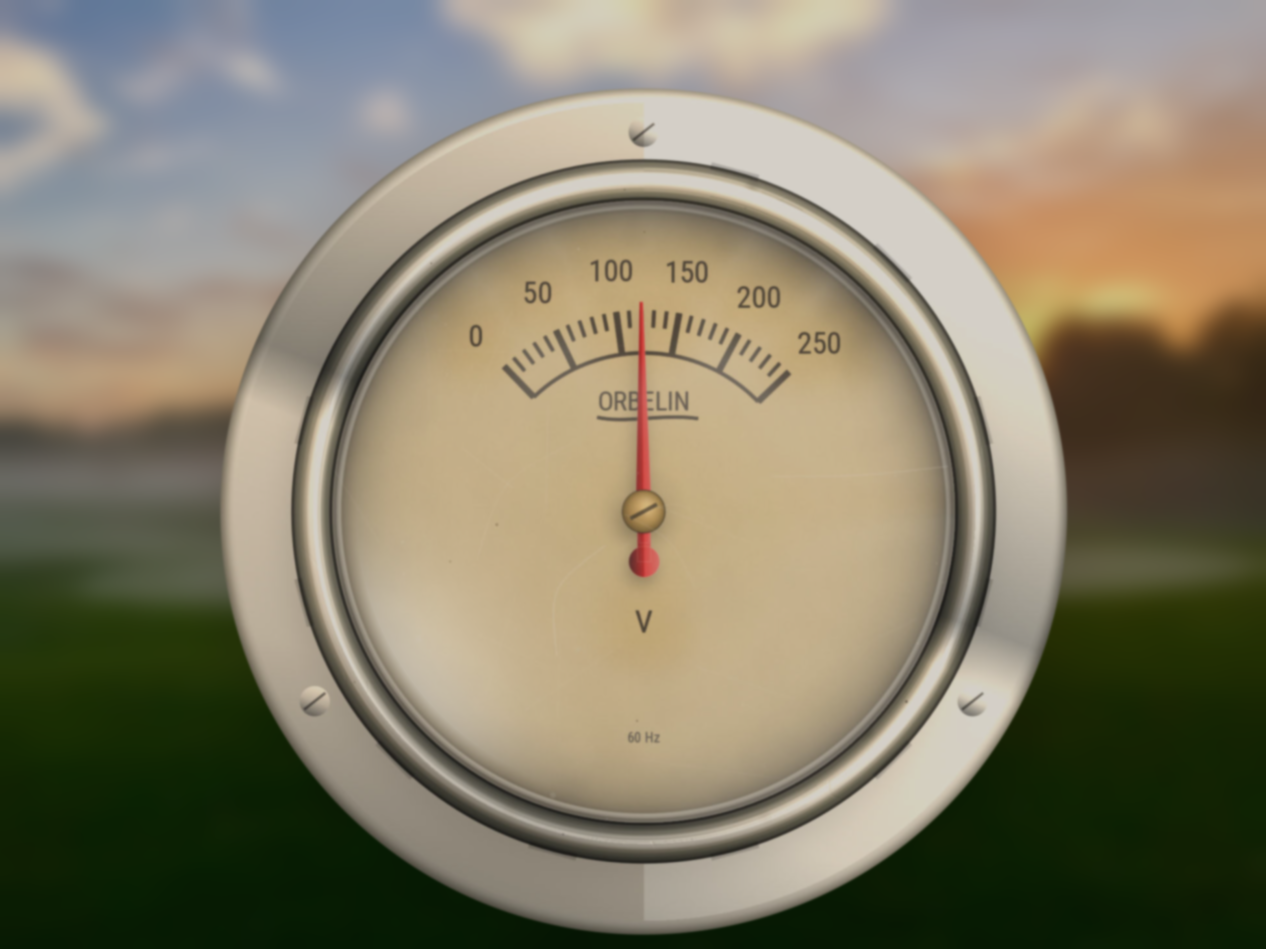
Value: 120 V
